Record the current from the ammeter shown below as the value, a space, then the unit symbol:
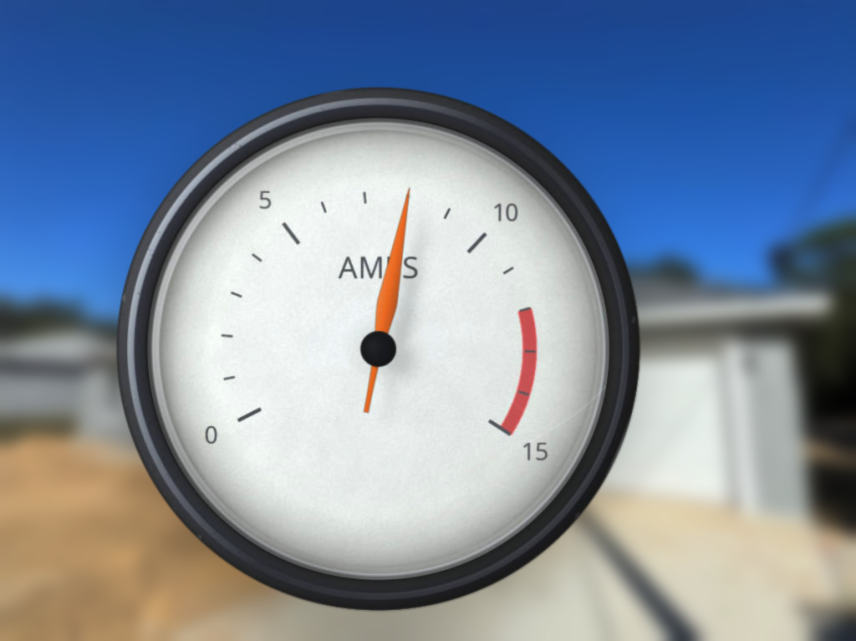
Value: 8 A
